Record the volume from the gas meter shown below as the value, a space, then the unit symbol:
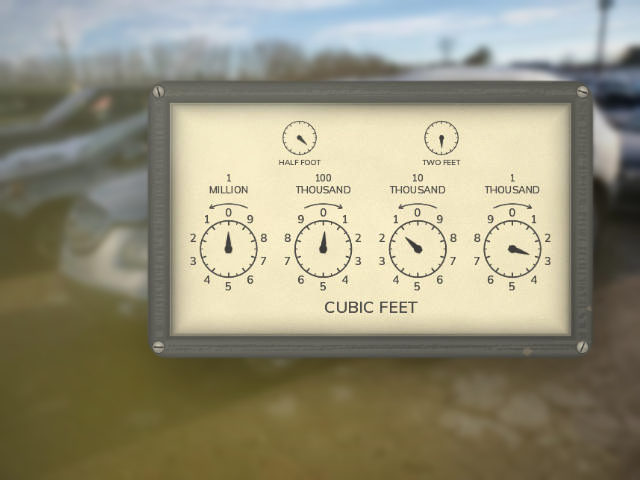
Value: 1300 ft³
